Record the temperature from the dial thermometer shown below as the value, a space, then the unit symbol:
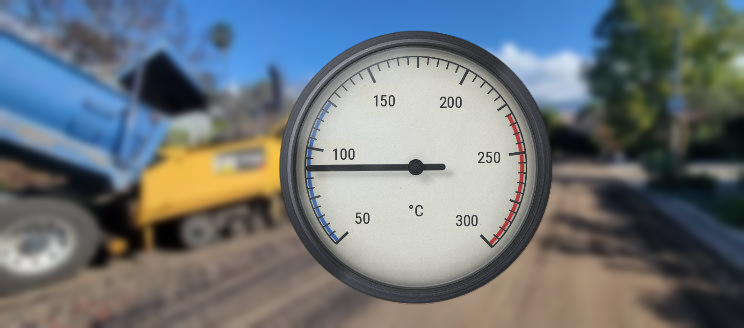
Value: 90 °C
